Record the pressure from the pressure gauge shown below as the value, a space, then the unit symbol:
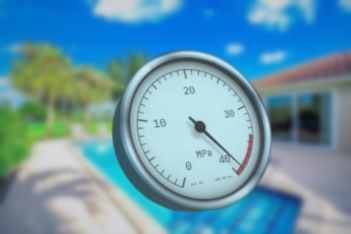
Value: 39 MPa
